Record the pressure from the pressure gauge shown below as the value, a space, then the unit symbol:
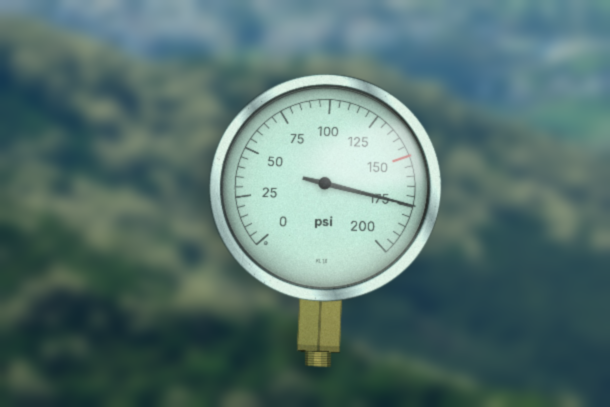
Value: 175 psi
